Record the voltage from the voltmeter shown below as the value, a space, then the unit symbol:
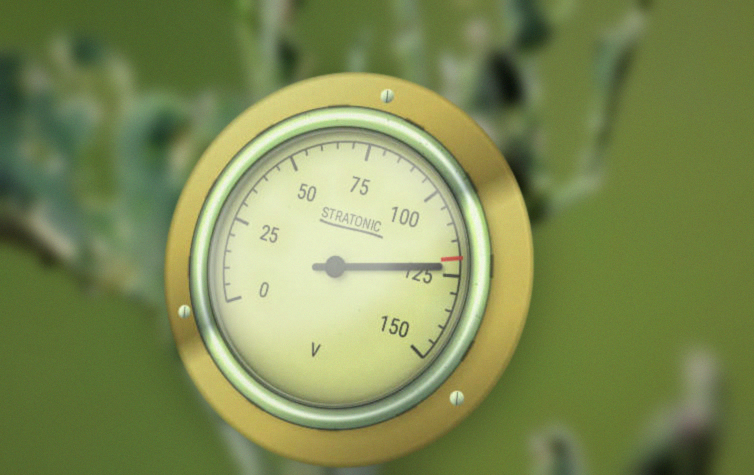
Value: 122.5 V
